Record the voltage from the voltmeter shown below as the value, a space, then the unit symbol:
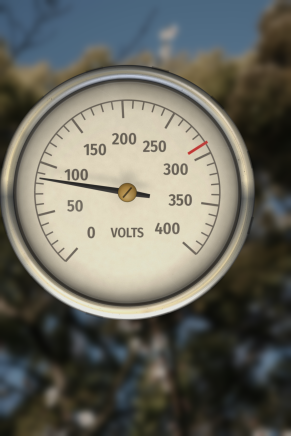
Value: 85 V
